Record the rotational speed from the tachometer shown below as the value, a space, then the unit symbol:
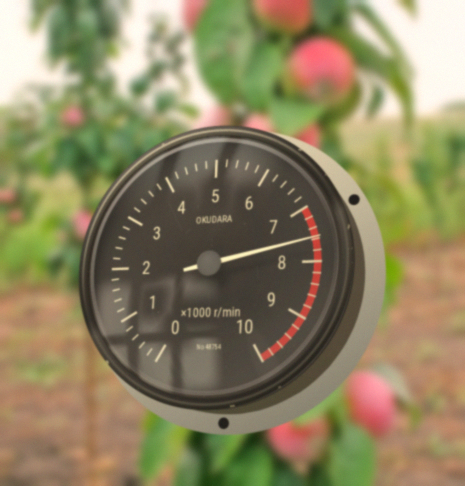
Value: 7600 rpm
